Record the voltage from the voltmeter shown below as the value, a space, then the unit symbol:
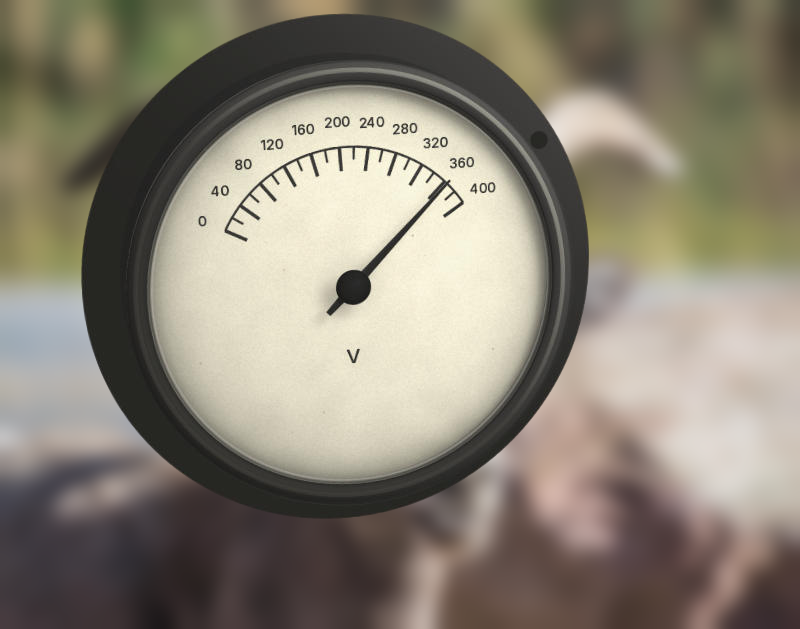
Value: 360 V
